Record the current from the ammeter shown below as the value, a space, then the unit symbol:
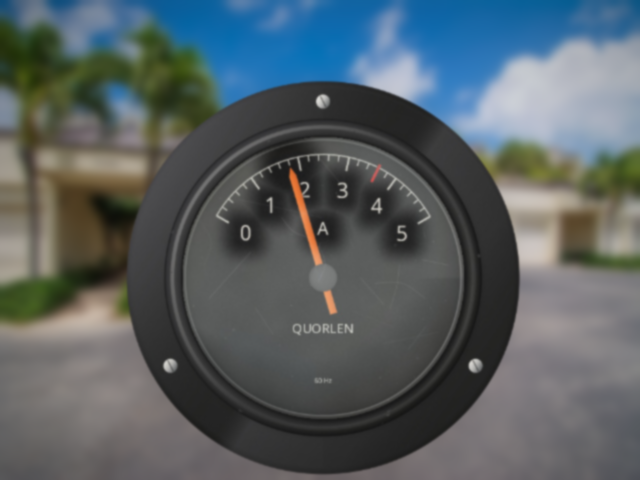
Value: 1.8 A
